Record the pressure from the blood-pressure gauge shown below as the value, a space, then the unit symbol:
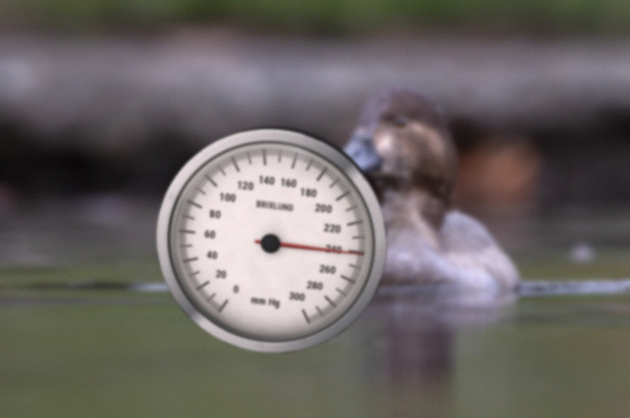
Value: 240 mmHg
